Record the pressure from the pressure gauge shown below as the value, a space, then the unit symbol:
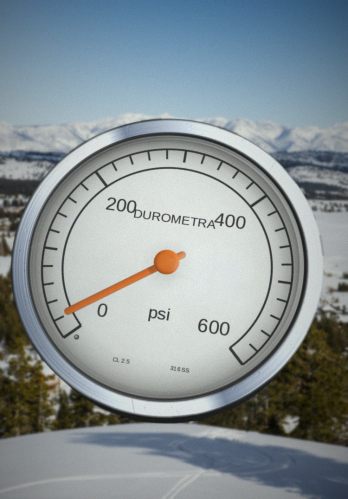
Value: 20 psi
